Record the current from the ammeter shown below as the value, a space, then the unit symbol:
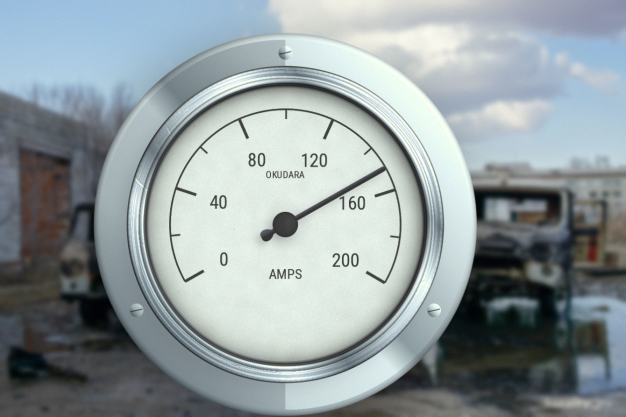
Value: 150 A
